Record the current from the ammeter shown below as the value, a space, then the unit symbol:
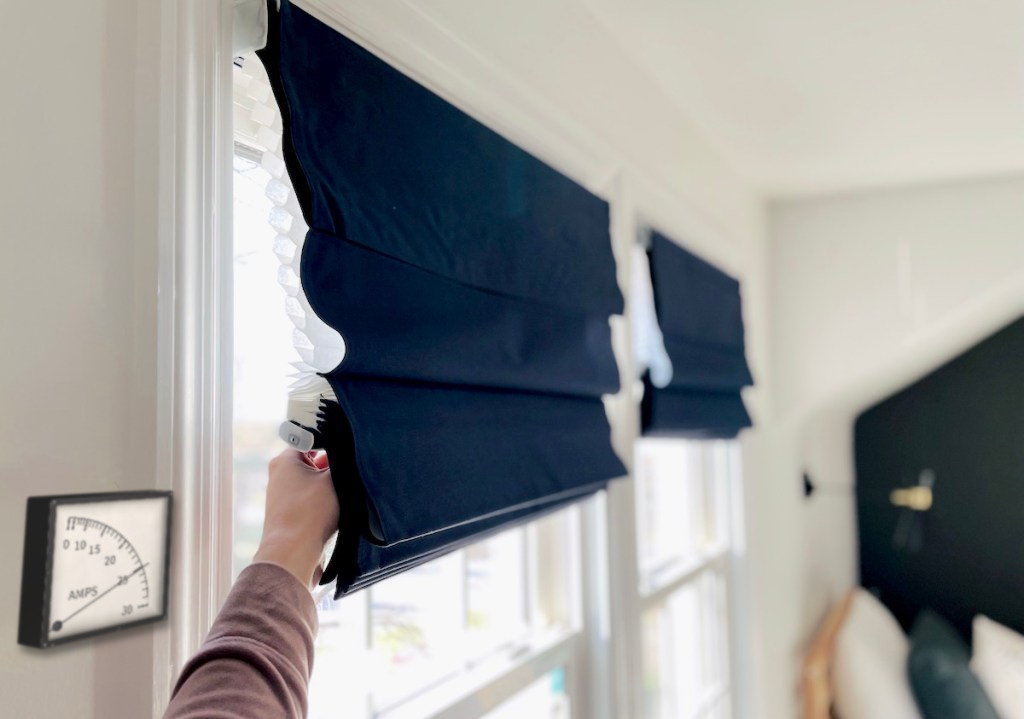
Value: 25 A
